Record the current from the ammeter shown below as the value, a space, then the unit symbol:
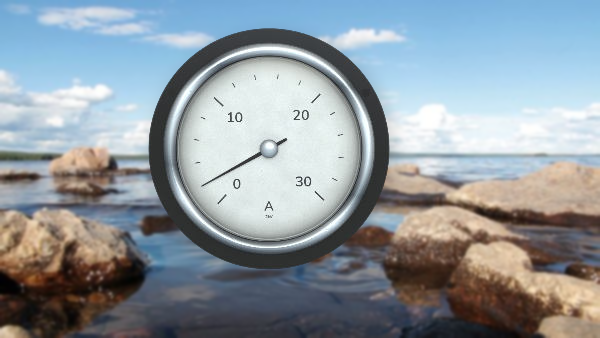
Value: 2 A
